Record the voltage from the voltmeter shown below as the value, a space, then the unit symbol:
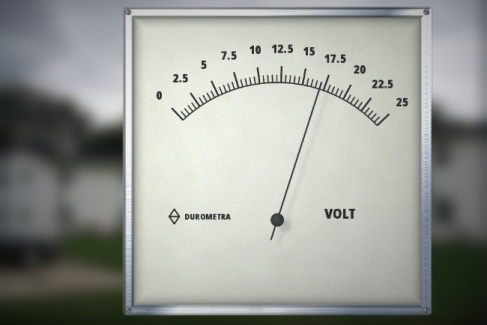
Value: 17 V
